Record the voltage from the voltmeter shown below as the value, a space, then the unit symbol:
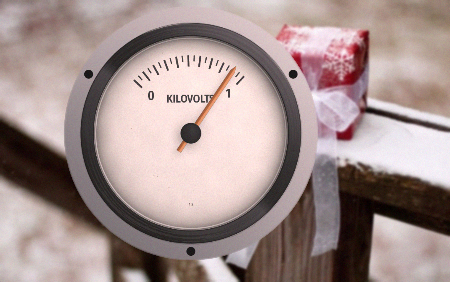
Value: 0.9 kV
